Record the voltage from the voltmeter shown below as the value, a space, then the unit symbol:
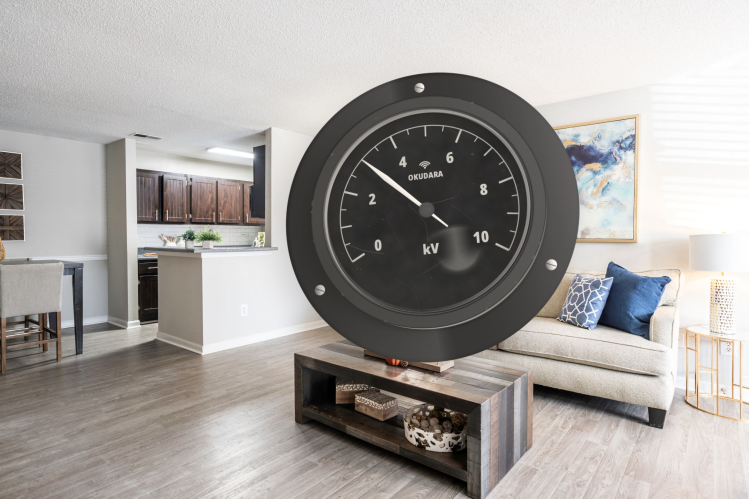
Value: 3 kV
